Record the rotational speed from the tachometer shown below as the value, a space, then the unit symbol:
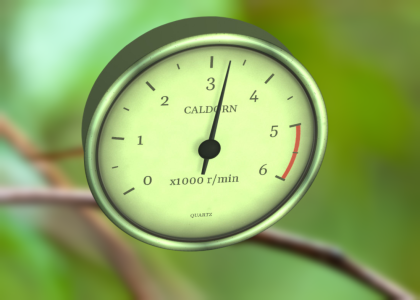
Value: 3250 rpm
